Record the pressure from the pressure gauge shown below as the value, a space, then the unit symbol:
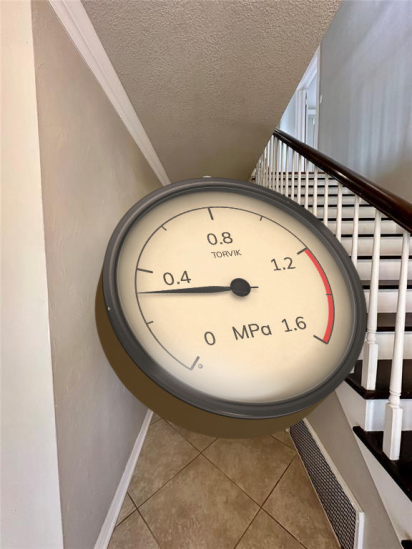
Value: 0.3 MPa
